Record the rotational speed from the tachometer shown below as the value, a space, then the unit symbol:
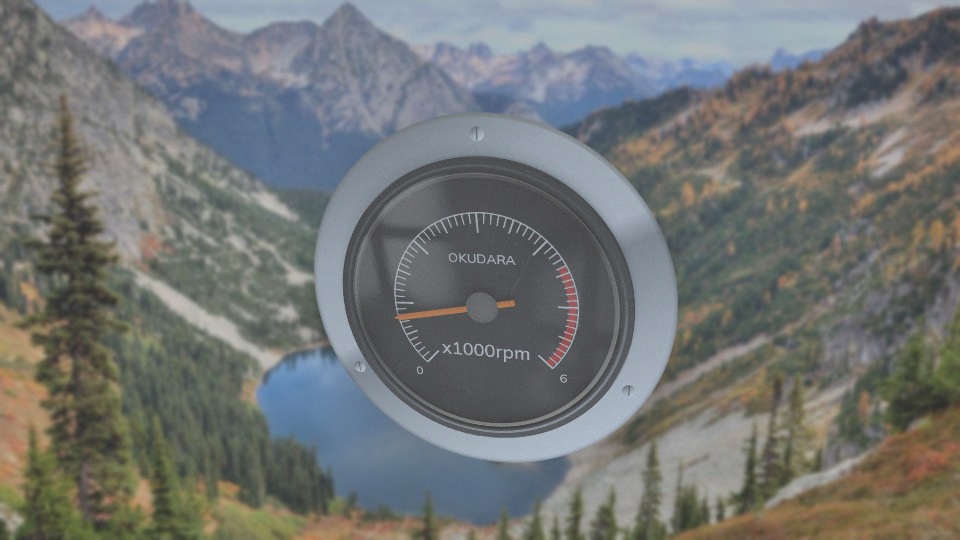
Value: 800 rpm
